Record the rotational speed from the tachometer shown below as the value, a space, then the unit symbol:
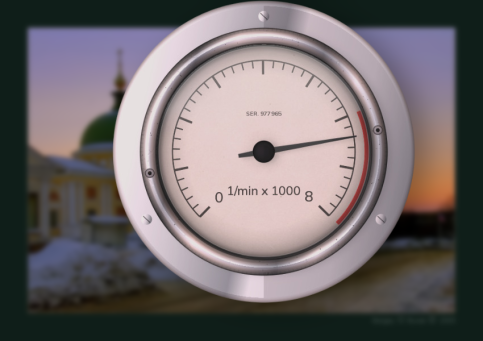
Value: 6400 rpm
